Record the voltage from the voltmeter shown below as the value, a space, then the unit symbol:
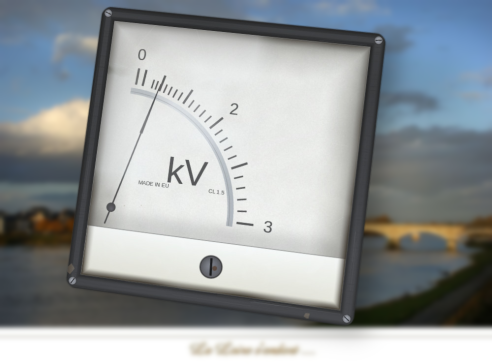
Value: 1 kV
